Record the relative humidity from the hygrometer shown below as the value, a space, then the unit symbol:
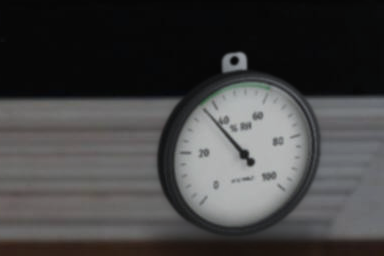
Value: 36 %
